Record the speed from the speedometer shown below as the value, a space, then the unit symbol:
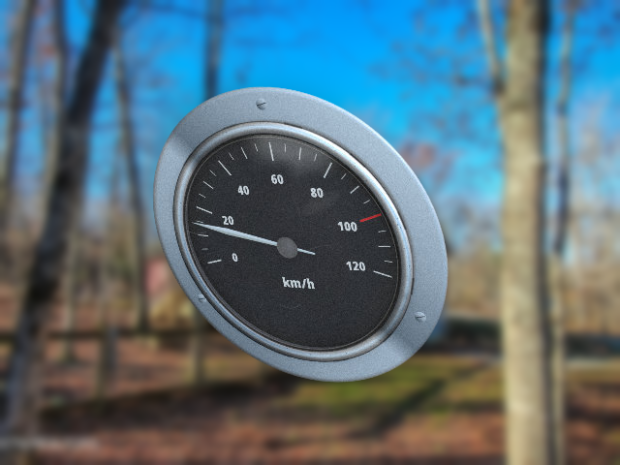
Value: 15 km/h
